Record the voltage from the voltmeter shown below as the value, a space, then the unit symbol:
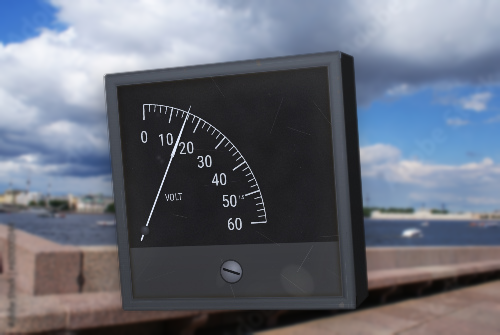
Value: 16 V
